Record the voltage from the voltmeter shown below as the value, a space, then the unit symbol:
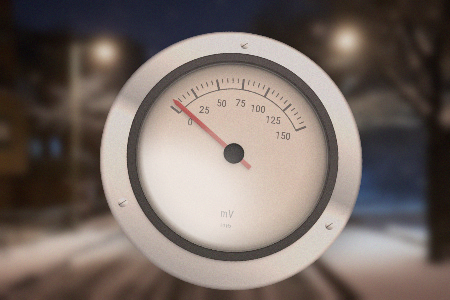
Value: 5 mV
